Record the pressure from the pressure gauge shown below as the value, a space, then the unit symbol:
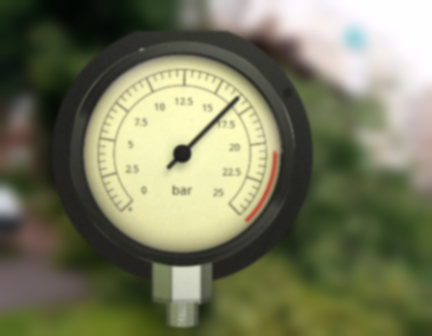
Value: 16.5 bar
